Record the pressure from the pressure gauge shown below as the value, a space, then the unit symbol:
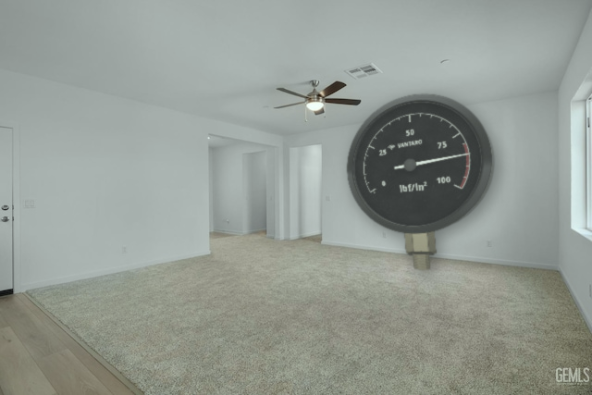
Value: 85 psi
